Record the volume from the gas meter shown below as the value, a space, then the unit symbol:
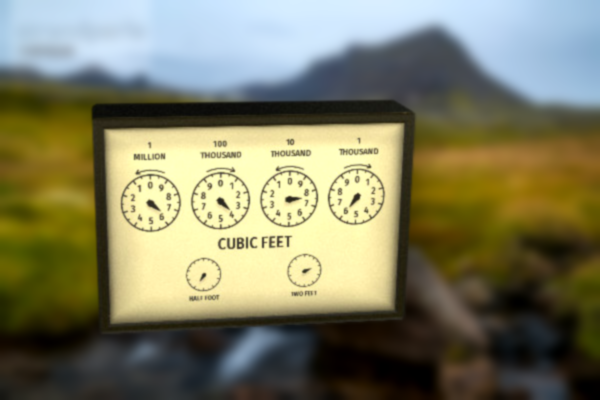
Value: 637600 ft³
